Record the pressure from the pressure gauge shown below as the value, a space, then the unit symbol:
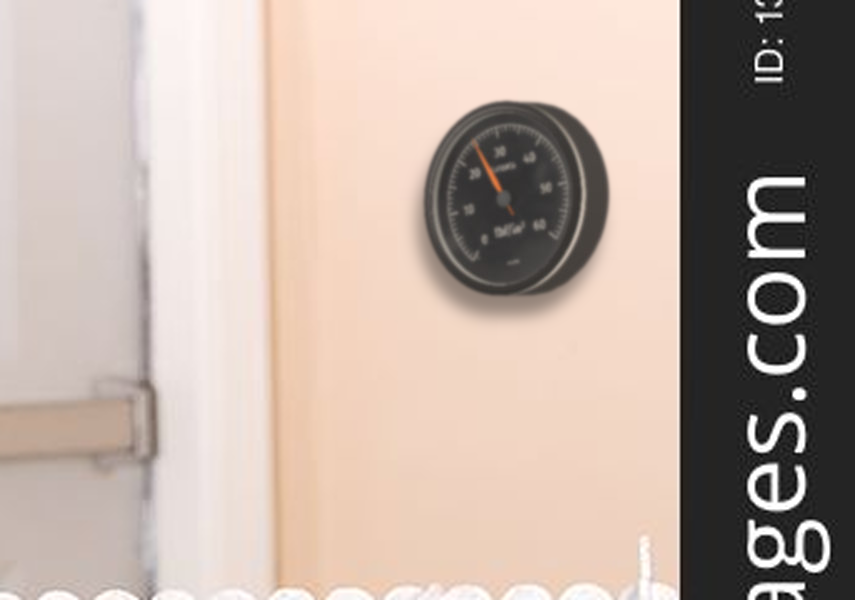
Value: 25 psi
